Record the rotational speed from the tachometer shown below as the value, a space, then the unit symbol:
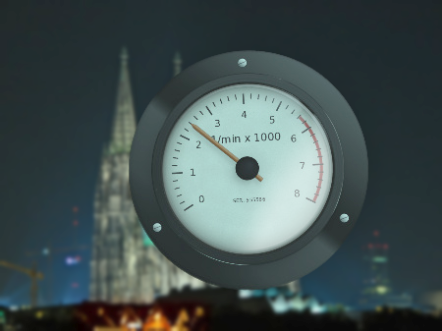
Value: 2400 rpm
